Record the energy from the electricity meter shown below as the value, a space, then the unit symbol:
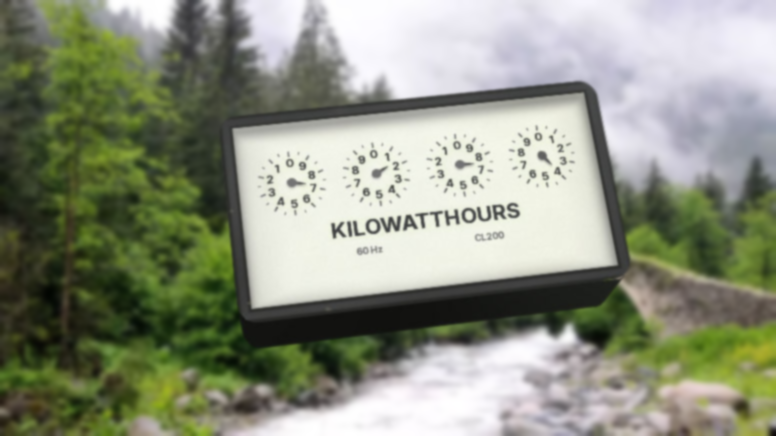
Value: 7174 kWh
